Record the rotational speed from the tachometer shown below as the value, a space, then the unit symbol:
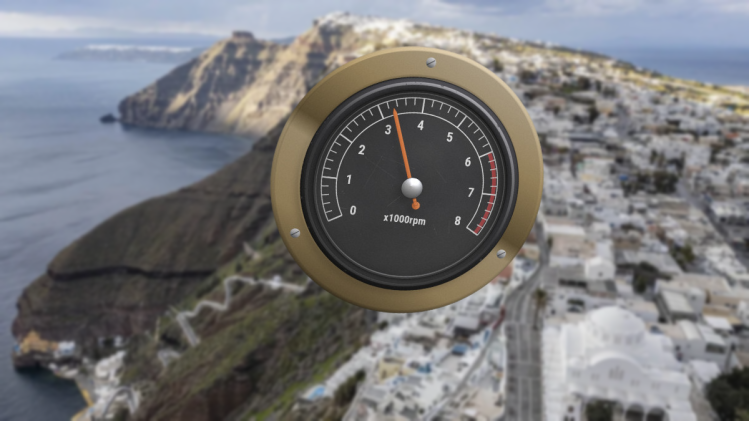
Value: 3300 rpm
